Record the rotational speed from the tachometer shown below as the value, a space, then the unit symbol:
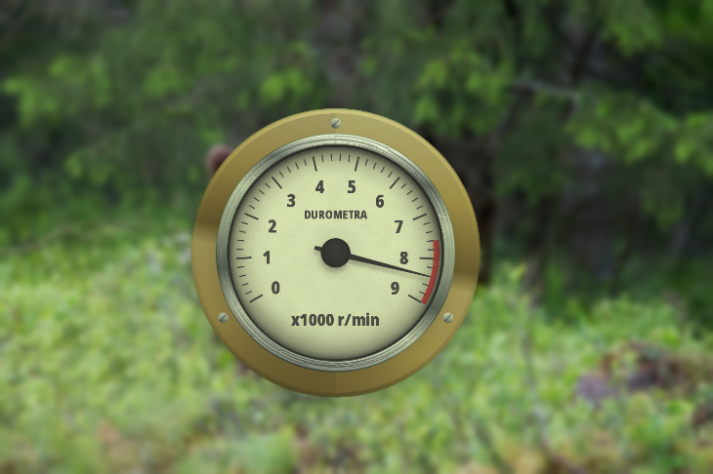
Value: 8400 rpm
